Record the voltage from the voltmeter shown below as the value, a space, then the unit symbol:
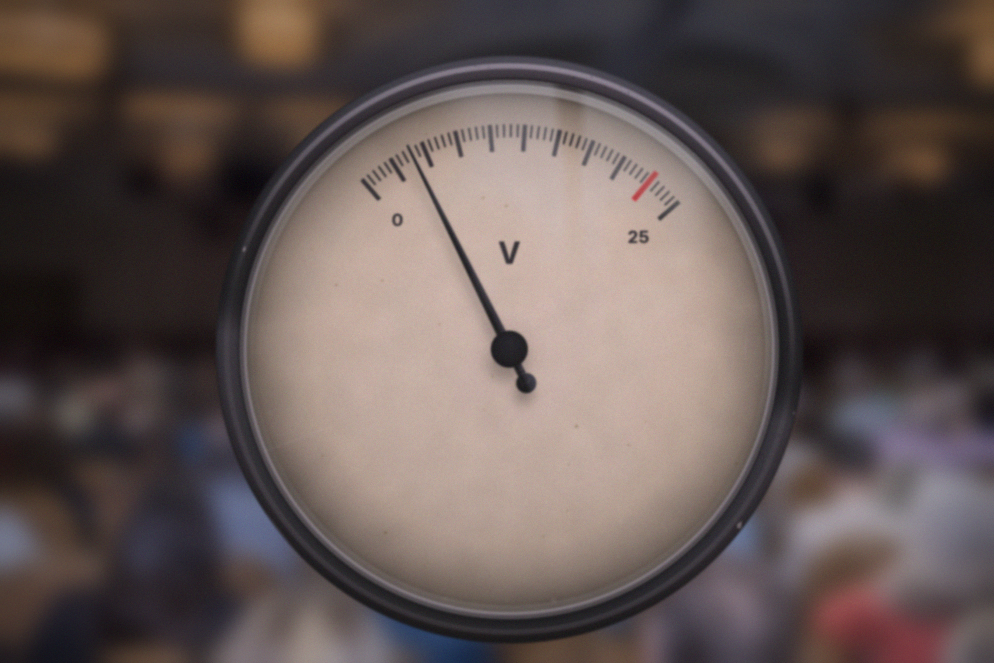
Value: 4 V
